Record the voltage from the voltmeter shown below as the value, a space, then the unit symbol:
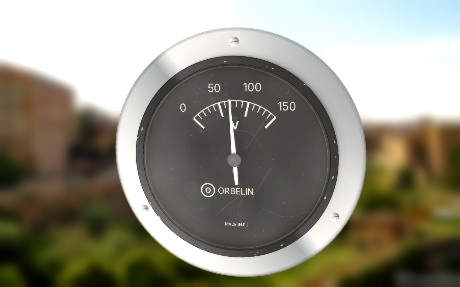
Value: 70 V
